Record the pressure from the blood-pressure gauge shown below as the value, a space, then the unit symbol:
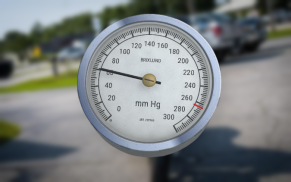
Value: 60 mmHg
